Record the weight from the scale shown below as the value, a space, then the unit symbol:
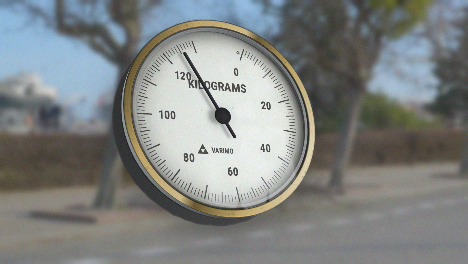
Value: 125 kg
